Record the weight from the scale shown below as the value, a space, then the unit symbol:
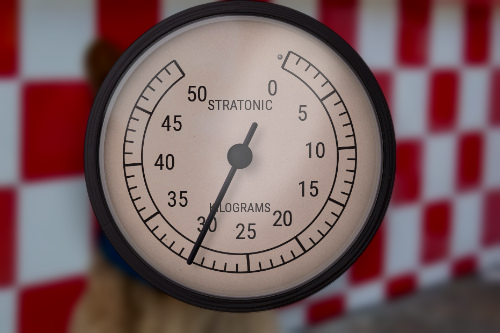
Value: 30 kg
